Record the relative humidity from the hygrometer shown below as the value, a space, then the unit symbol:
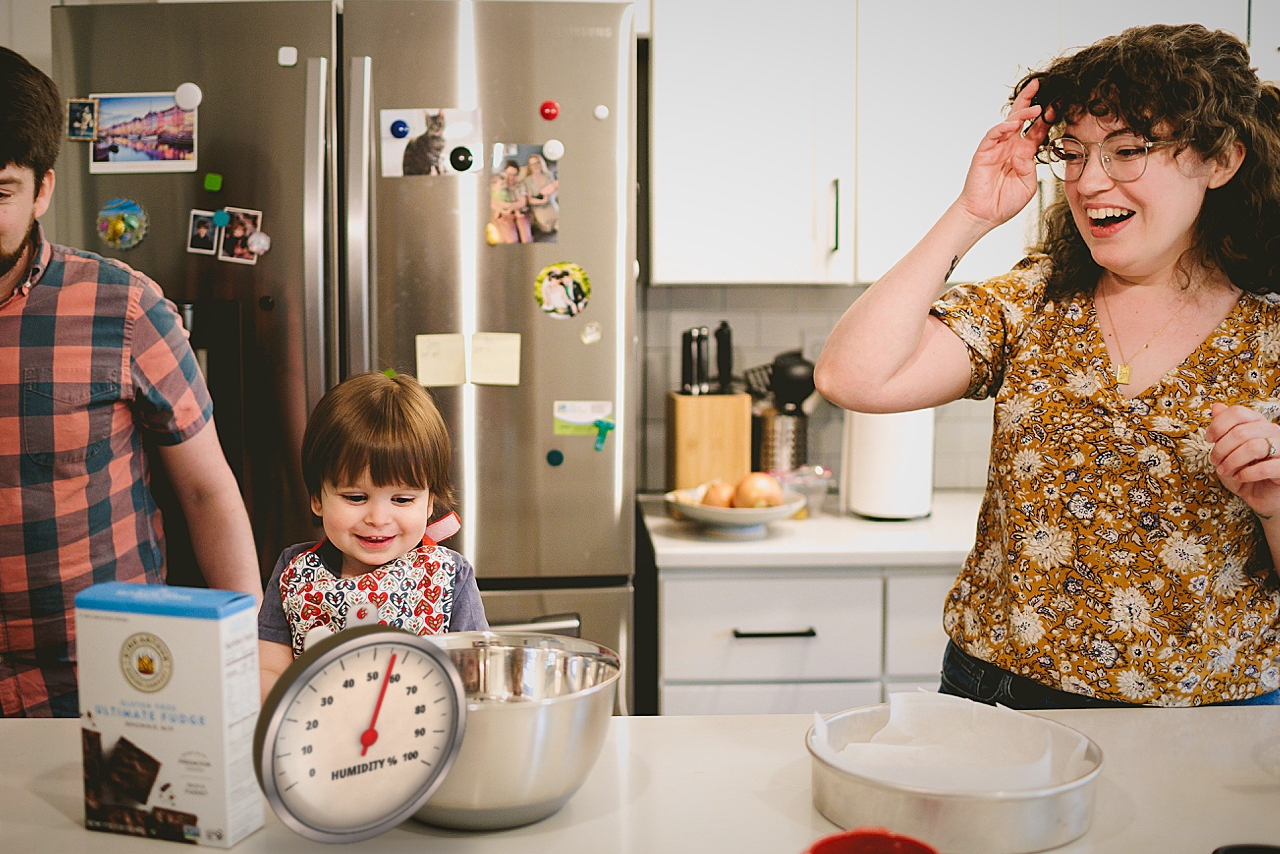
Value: 55 %
